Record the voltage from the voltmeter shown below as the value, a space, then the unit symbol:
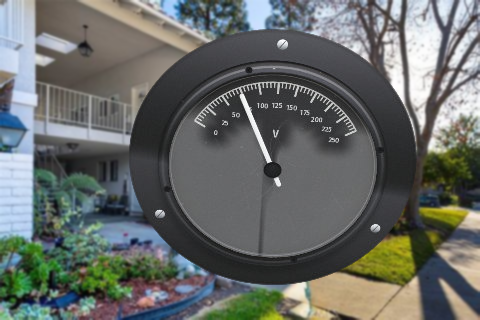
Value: 75 V
